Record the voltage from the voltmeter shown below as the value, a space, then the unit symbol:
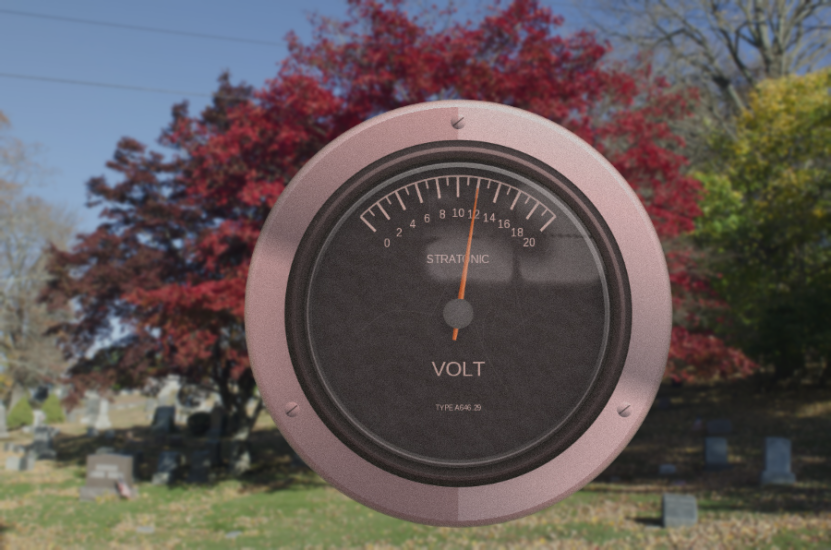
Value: 12 V
